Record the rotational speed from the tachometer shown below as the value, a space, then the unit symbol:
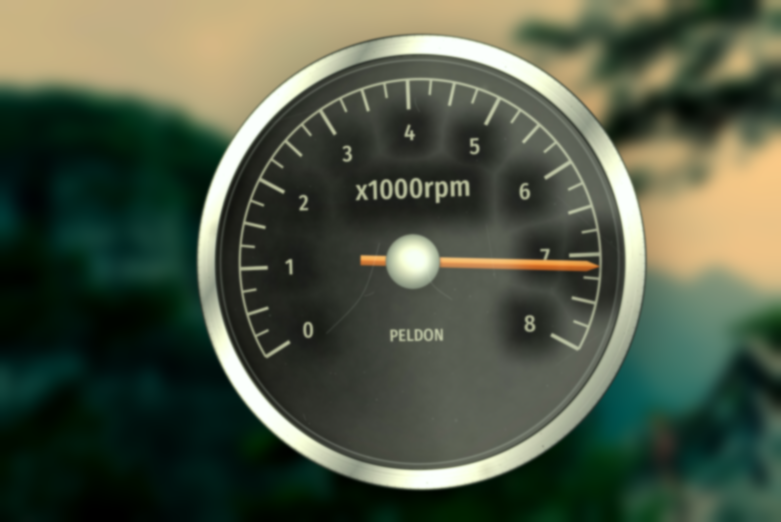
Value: 7125 rpm
